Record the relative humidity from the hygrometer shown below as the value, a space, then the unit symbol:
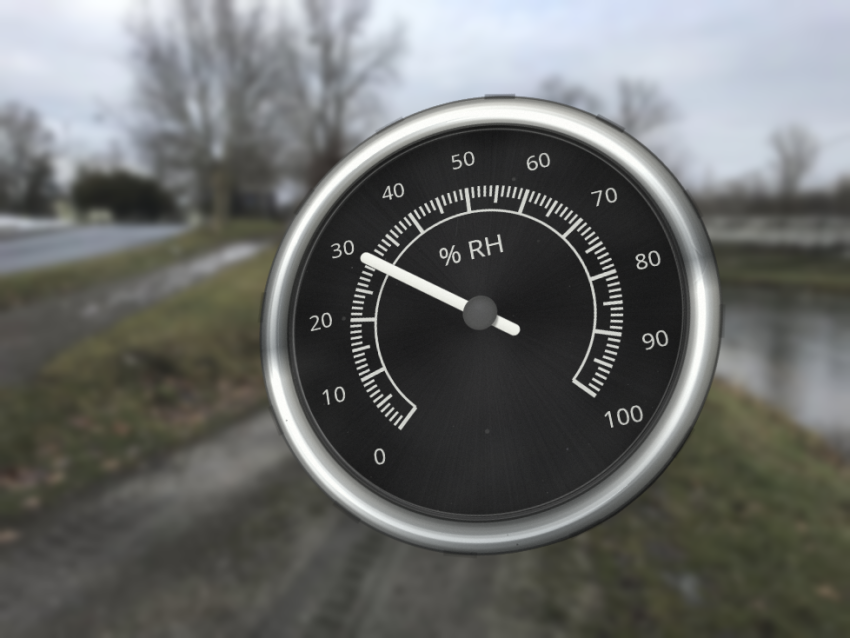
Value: 30 %
